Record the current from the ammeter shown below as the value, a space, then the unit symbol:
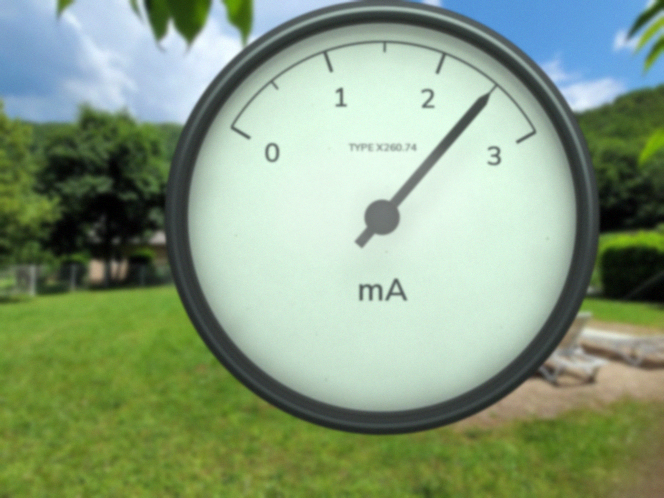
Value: 2.5 mA
